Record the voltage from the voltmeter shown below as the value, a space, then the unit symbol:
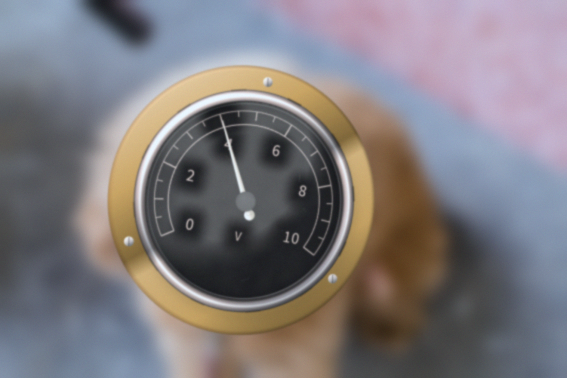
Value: 4 V
